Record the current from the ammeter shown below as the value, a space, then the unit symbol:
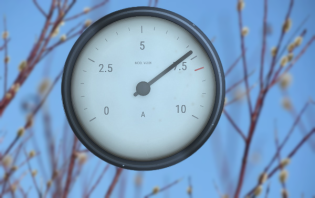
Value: 7.25 A
